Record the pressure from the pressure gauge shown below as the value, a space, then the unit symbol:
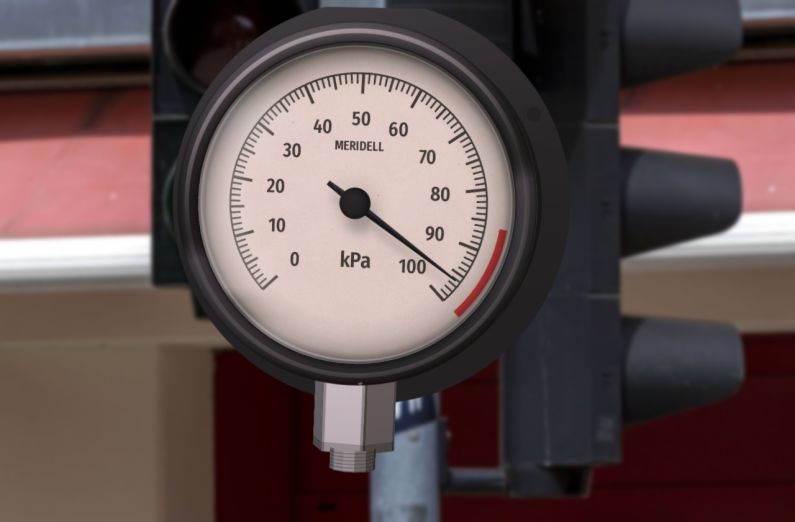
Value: 96 kPa
